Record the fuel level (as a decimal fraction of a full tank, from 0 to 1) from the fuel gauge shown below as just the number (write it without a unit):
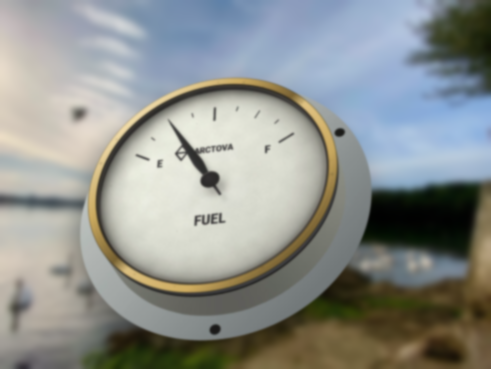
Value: 0.25
